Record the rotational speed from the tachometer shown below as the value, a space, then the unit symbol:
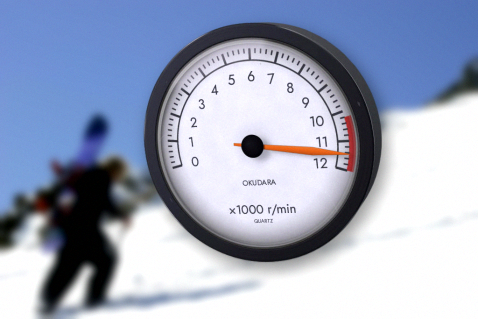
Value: 11400 rpm
